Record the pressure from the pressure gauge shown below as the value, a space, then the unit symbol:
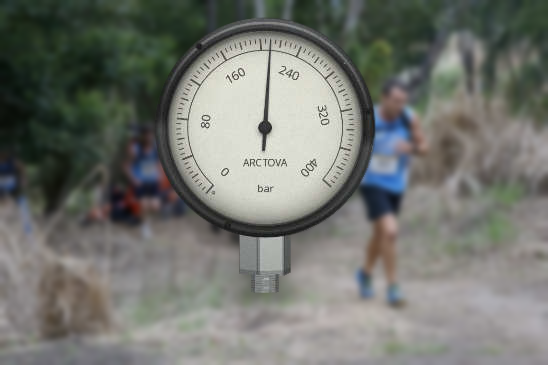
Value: 210 bar
